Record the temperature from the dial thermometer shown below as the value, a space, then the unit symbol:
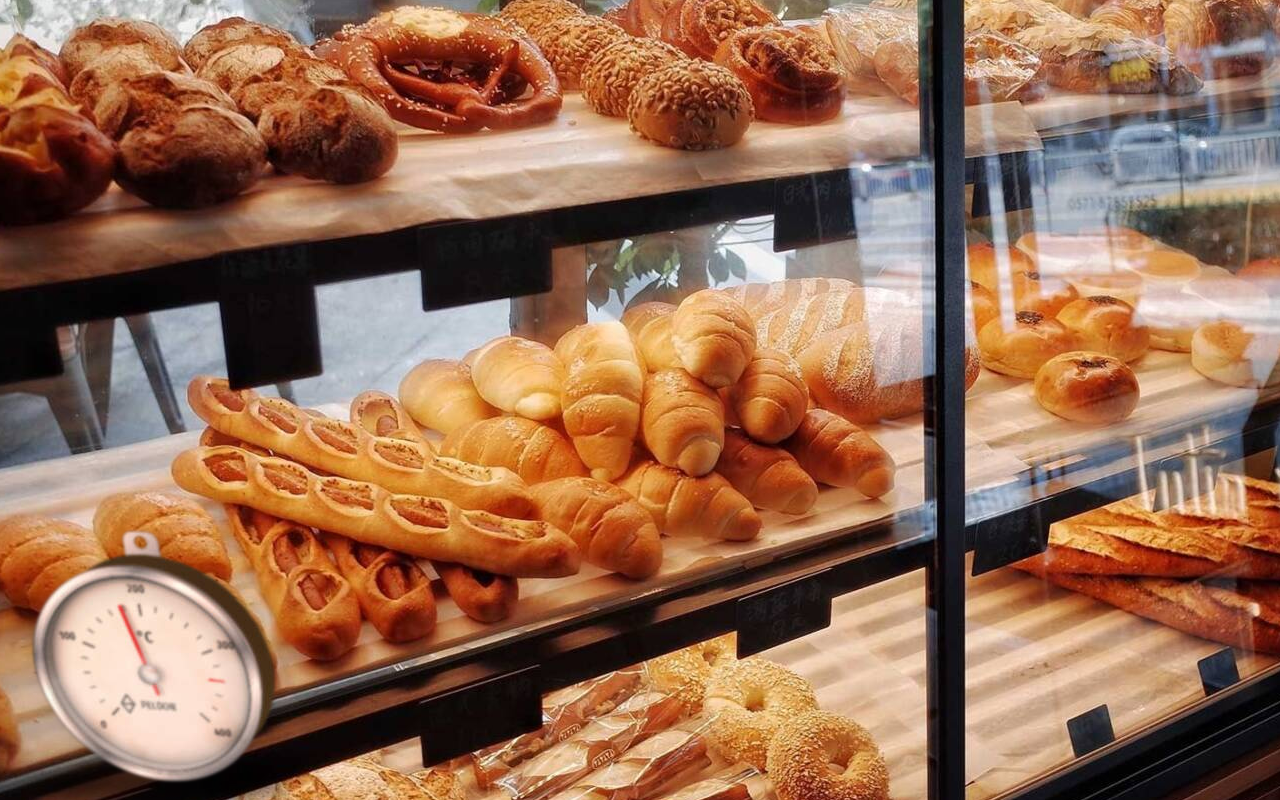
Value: 180 °C
